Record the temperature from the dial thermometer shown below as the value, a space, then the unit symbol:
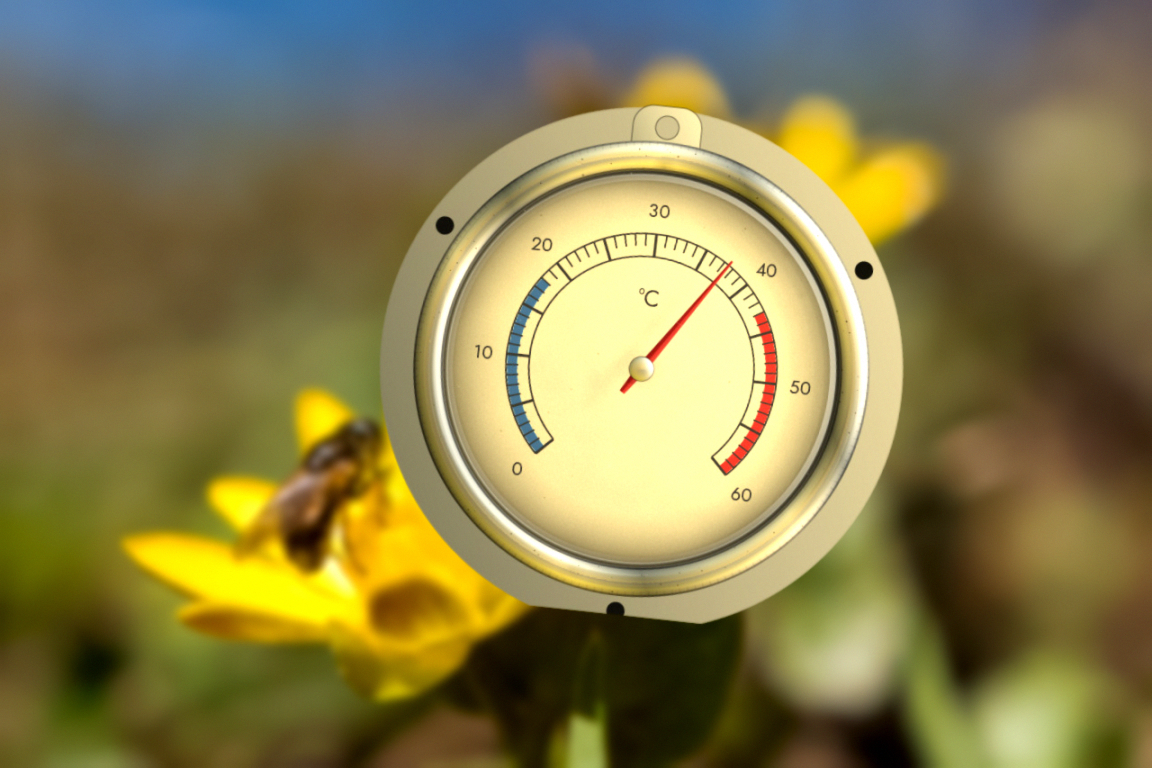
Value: 37.5 °C
